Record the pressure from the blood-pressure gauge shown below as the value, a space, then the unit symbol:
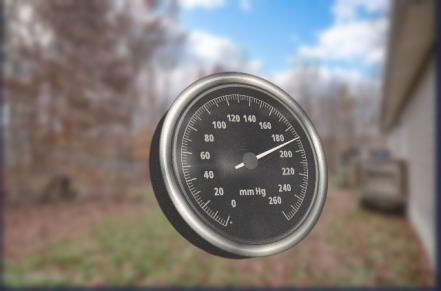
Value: 190 mmHg
